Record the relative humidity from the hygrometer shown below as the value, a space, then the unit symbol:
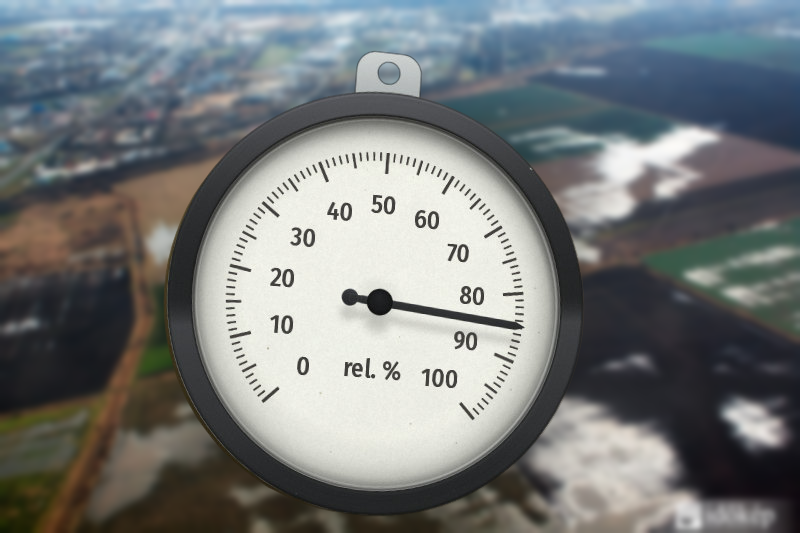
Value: 85 %
